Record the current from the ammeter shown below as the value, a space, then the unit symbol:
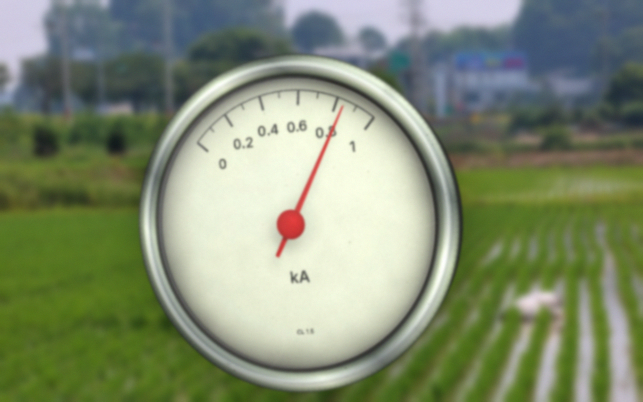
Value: 0.85 kA
